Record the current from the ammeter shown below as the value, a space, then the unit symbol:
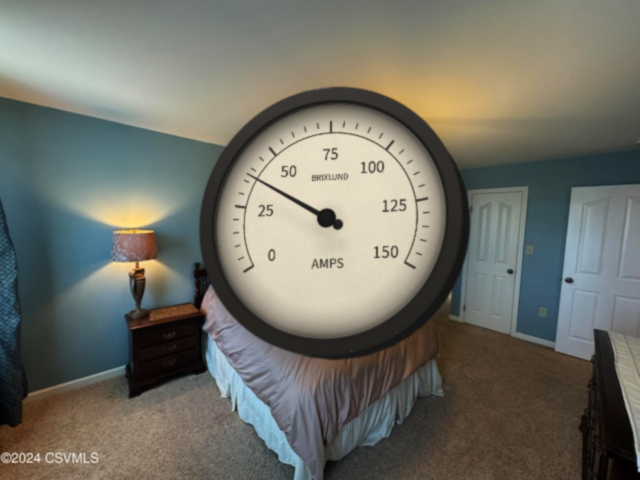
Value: 37.5 A
